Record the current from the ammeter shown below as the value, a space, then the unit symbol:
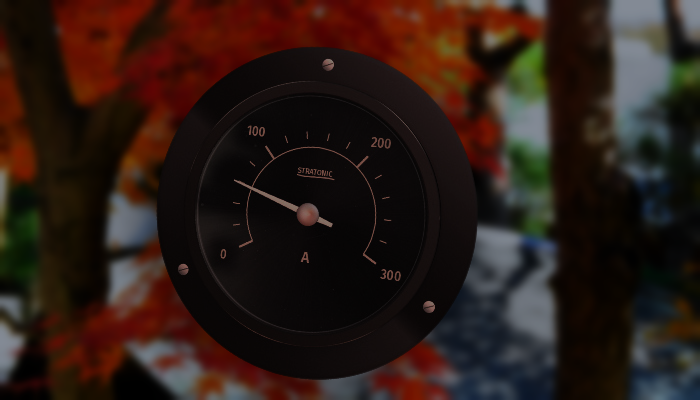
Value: 60 A
